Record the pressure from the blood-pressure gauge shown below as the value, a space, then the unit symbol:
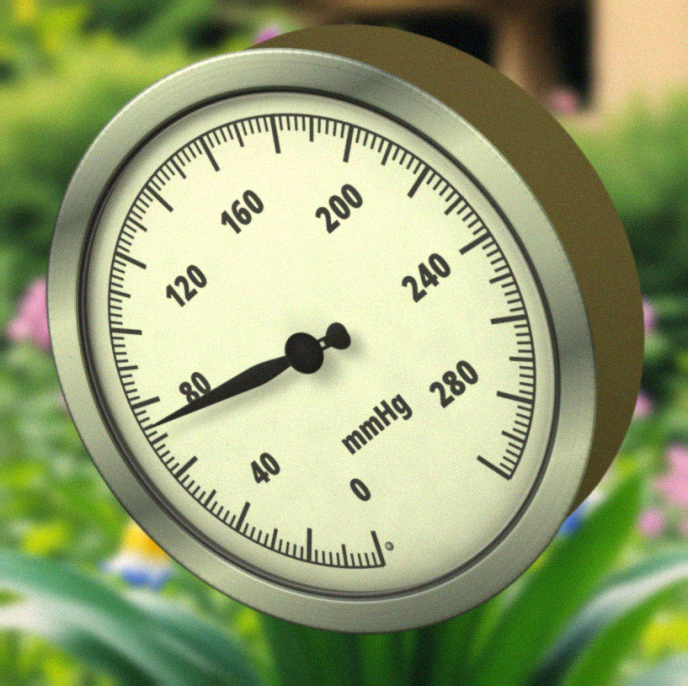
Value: 74 mmHg
